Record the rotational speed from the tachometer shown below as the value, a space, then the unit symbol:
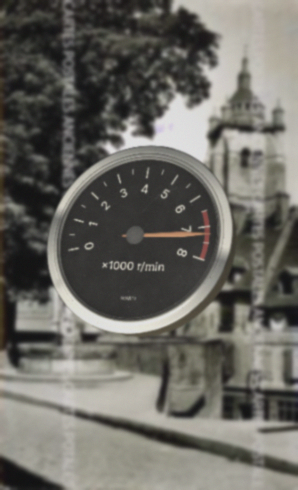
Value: 7250 rpm
